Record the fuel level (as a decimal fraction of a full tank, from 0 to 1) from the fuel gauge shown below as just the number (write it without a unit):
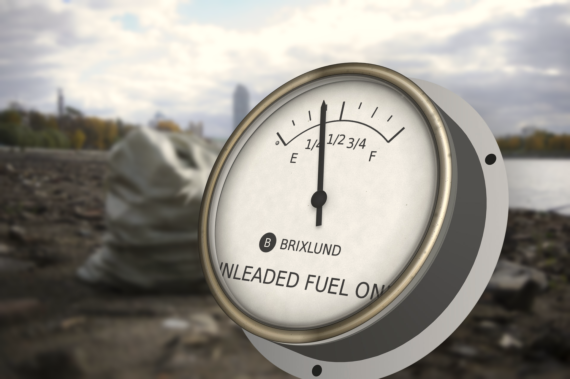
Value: 0.375
